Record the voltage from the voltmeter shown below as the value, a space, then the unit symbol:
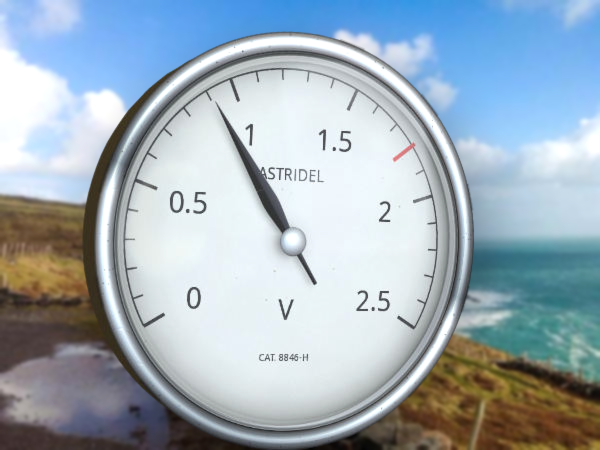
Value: 0.9 V
